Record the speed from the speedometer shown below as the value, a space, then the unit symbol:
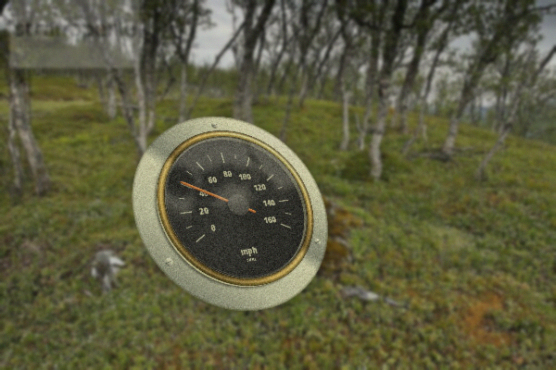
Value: 40 mph
